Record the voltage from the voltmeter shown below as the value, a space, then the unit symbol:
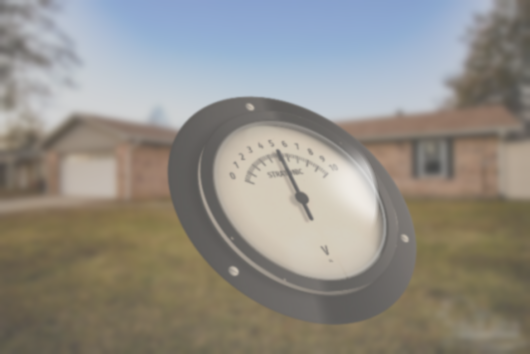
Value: 5 V
